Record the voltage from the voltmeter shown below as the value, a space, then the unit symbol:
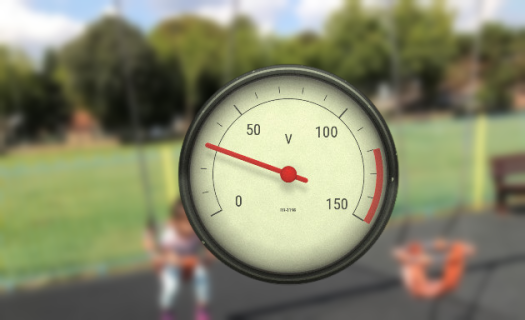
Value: 30 V
